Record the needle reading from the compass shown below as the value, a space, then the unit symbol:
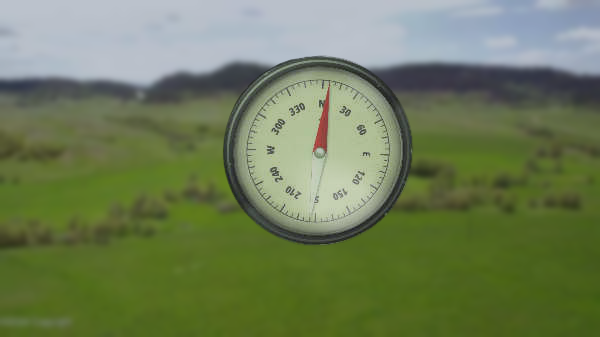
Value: 5 °
